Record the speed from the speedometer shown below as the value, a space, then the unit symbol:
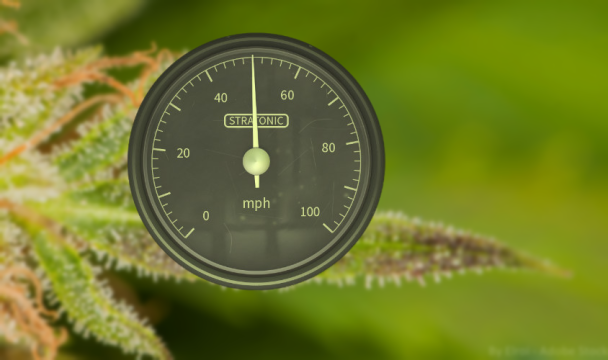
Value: 50 mph
